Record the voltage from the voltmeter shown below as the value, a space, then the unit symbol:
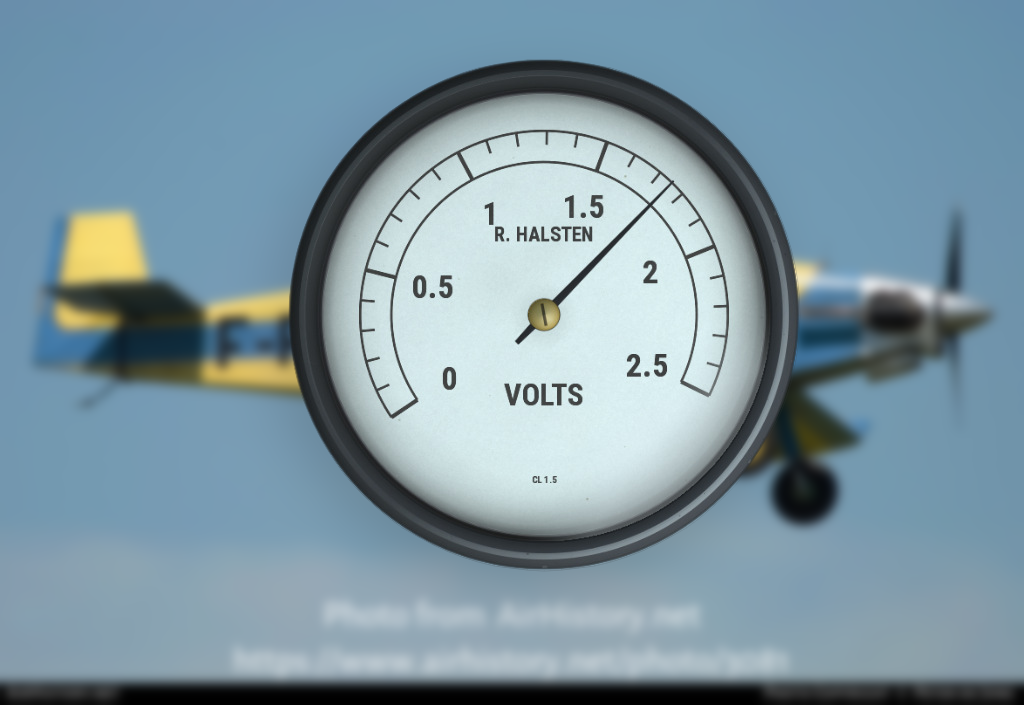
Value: 1.75 V
